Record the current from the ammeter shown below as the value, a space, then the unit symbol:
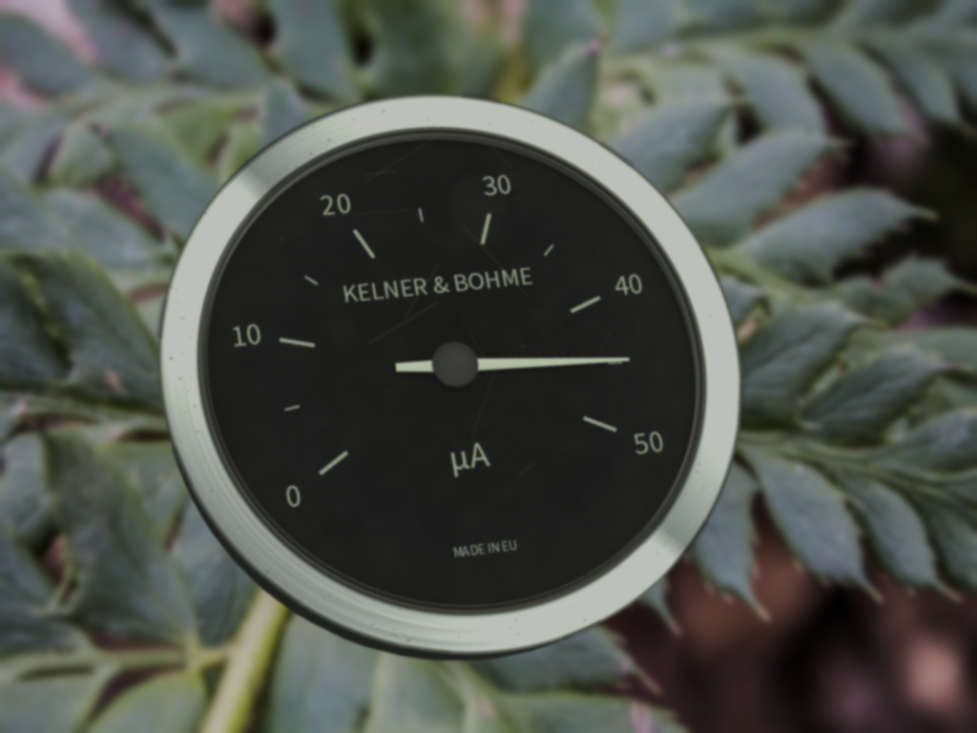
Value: 45 µA
